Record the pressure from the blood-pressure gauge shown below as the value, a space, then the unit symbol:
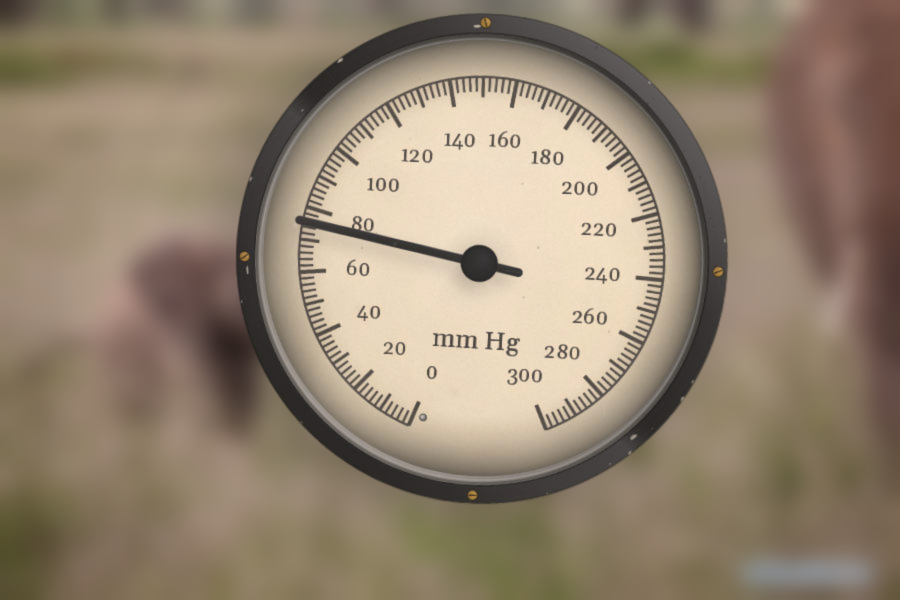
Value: 76 mmHg
